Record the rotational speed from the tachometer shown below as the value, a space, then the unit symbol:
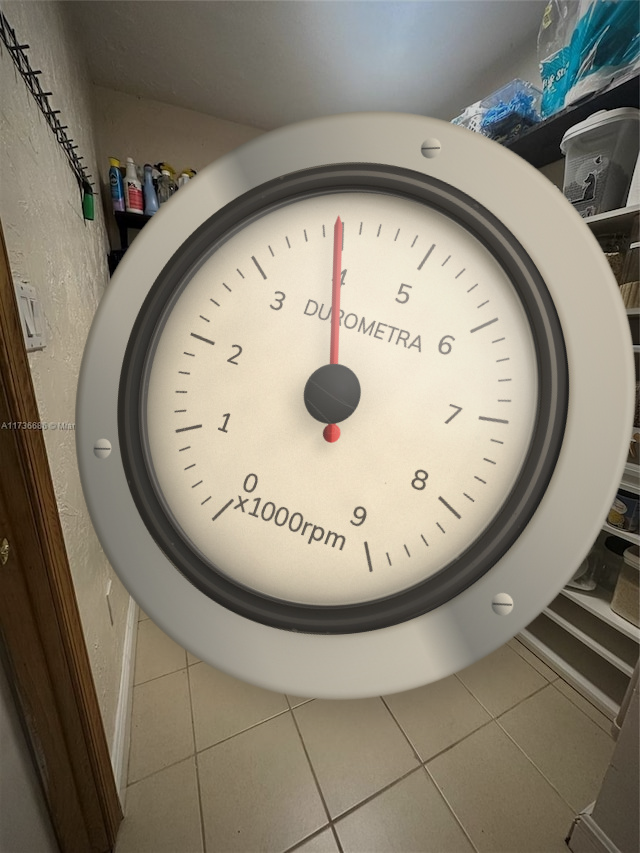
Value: 4000 rpm
